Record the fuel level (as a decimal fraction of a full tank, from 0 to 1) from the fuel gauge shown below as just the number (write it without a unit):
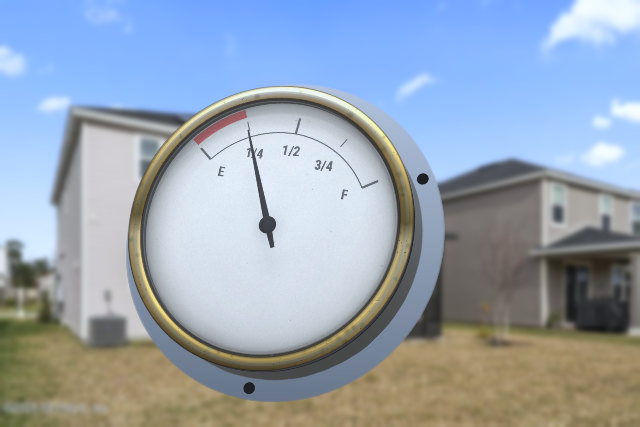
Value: 0.25
